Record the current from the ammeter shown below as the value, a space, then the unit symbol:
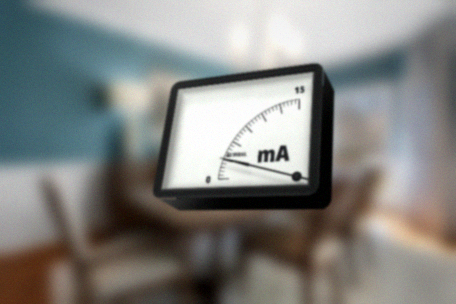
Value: 2.5 mA
